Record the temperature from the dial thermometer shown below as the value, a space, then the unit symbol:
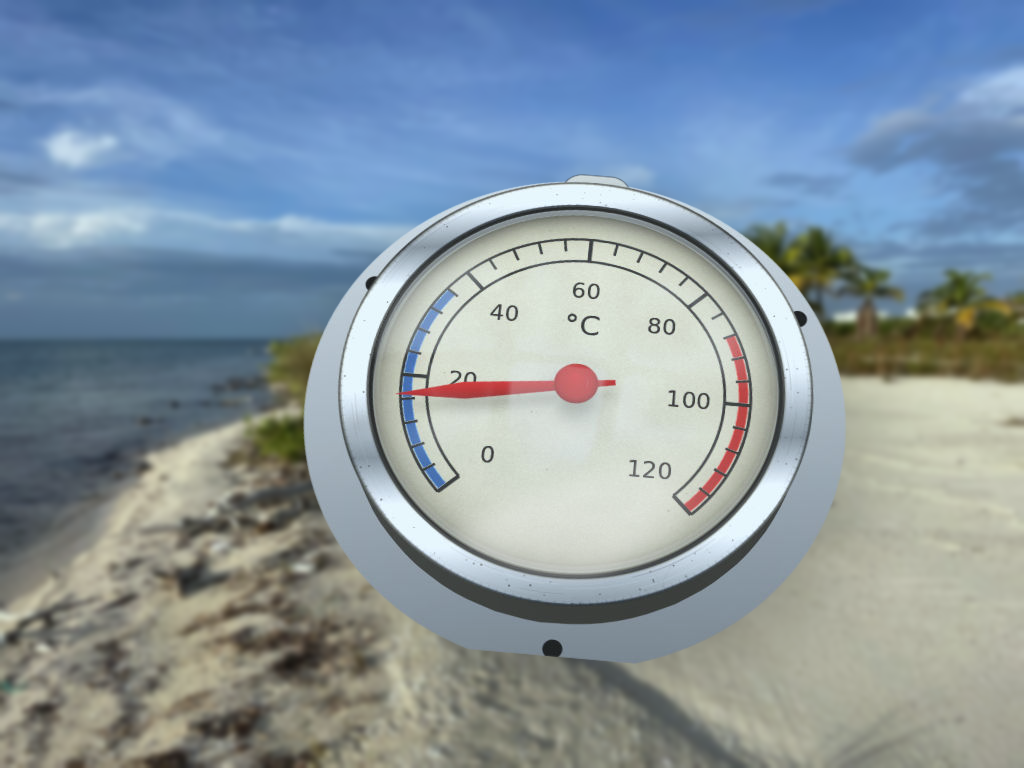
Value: 16 °C
